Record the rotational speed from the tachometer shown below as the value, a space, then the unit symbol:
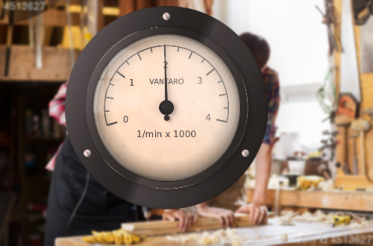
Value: 2000 rpm
